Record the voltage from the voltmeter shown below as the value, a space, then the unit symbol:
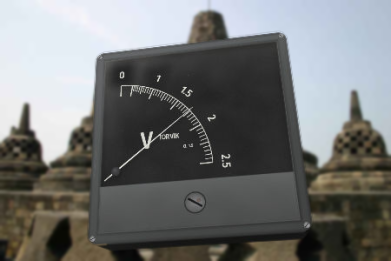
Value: 1.75 V
